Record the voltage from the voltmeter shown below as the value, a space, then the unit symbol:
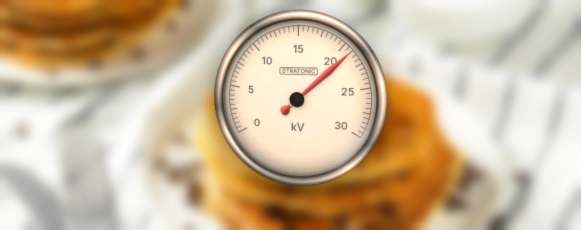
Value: 21 kV
